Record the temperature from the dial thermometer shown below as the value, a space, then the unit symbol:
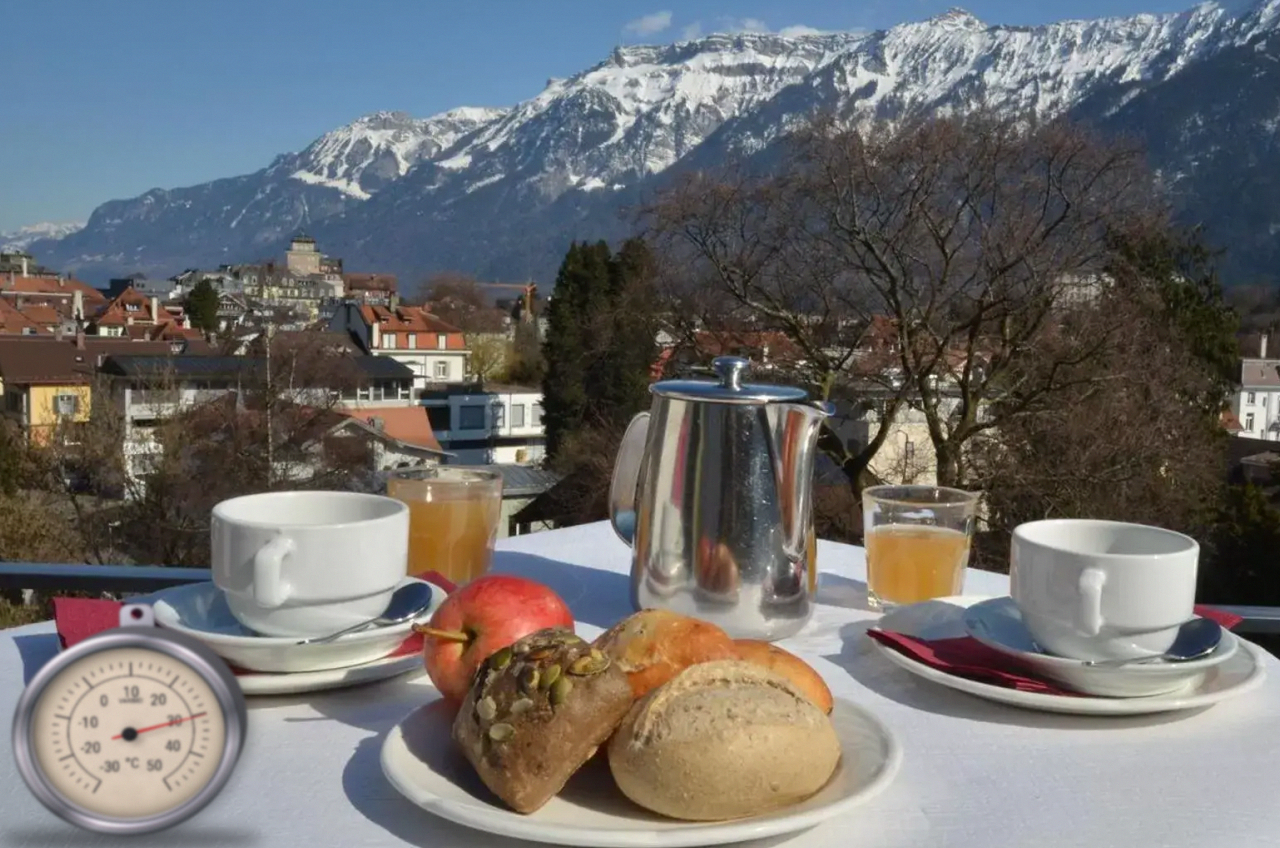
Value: 30 °C
